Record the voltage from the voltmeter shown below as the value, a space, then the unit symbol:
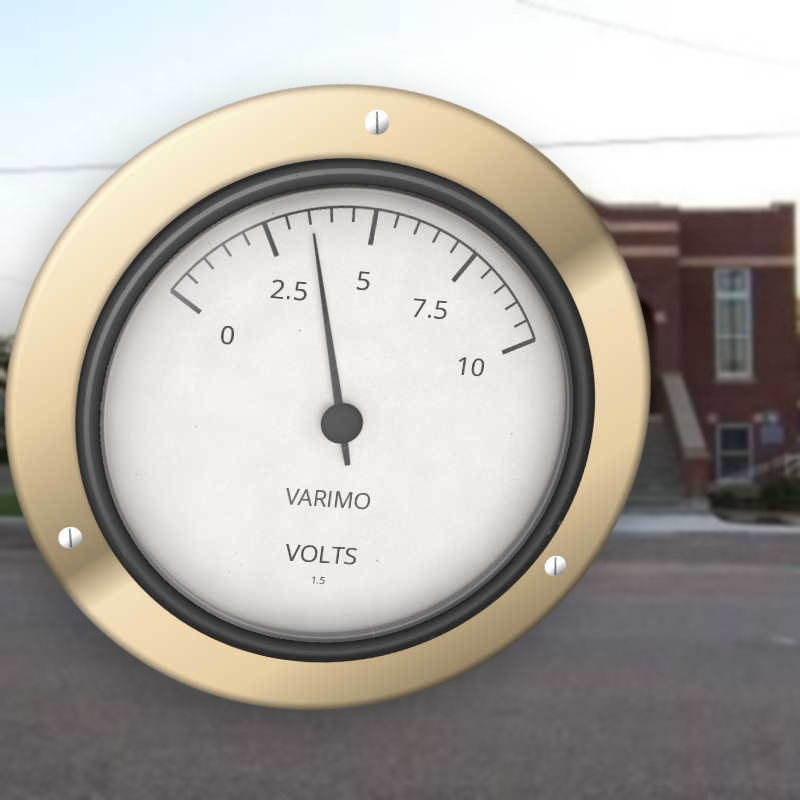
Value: 3.5 V
